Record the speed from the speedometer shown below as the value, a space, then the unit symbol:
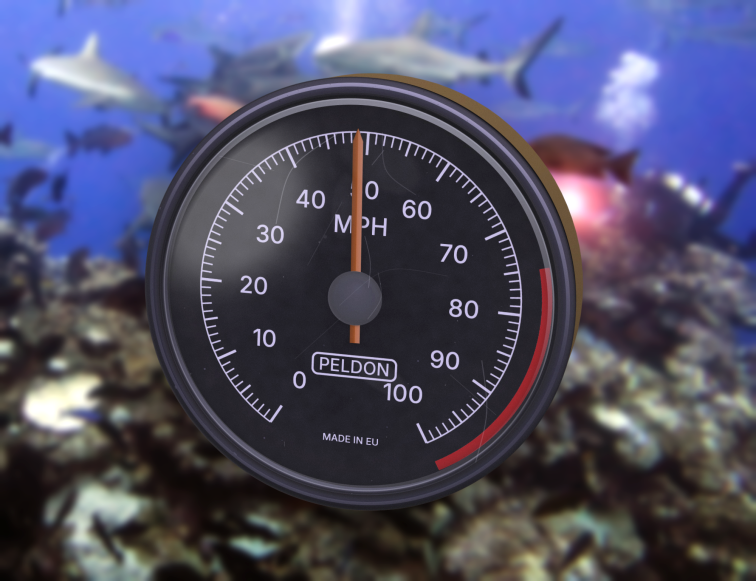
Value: 49 mph
